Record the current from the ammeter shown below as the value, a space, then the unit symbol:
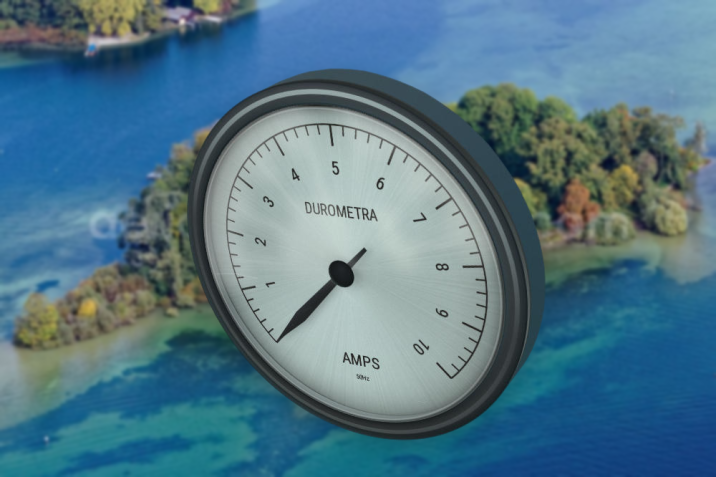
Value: 0 A
